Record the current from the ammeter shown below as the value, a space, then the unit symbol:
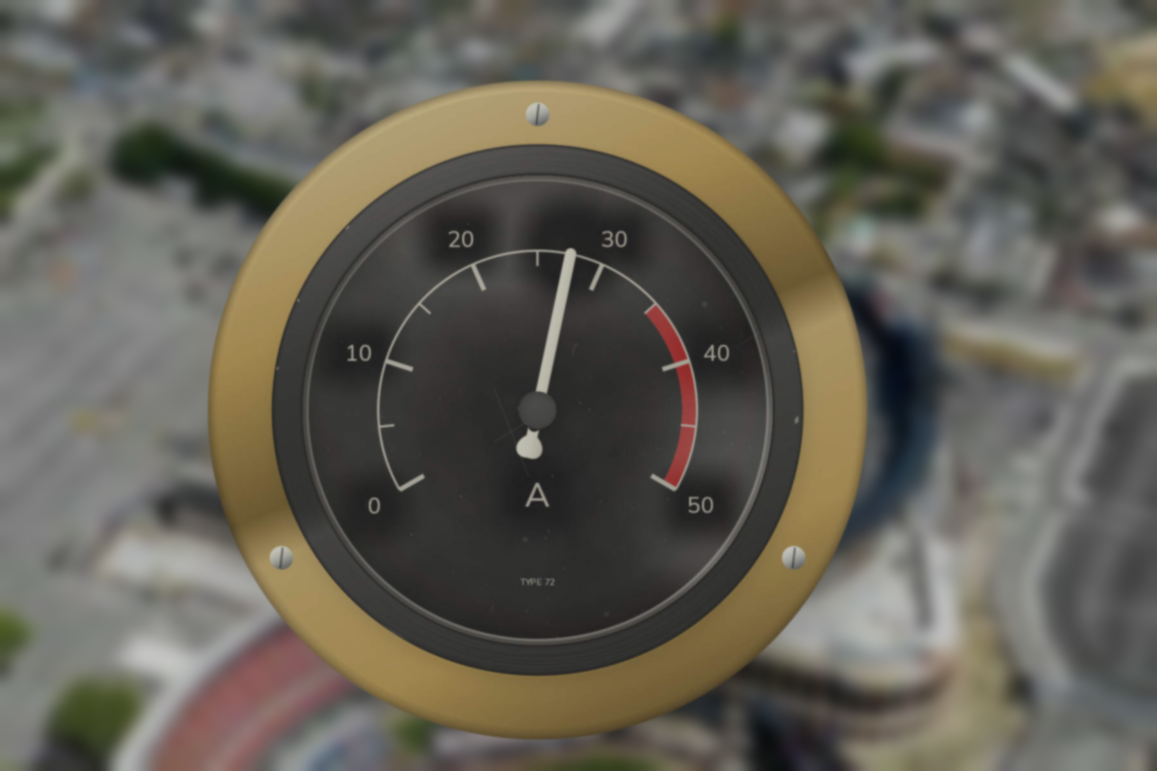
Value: 27.5 A
